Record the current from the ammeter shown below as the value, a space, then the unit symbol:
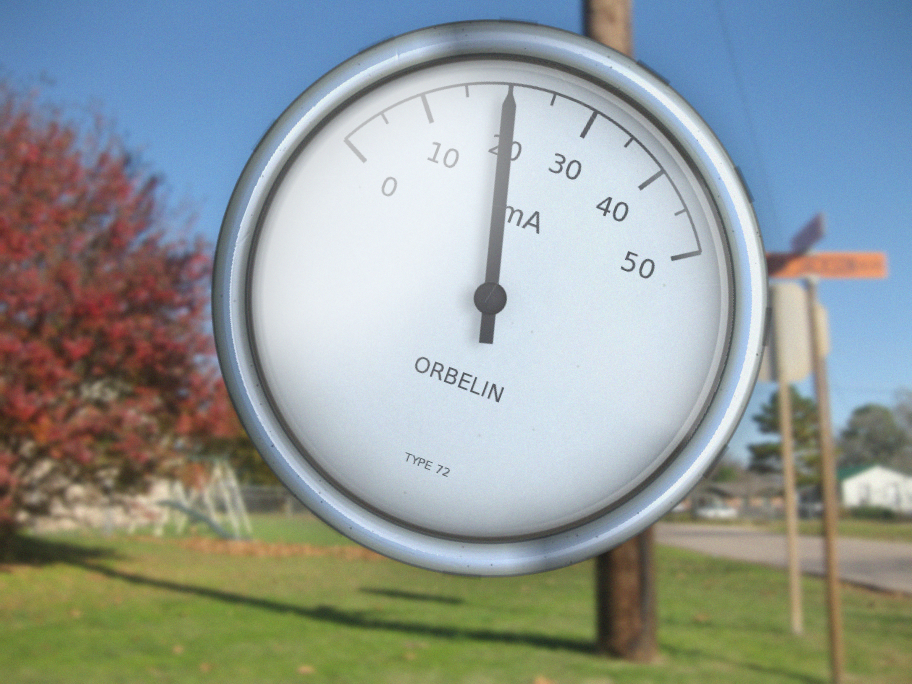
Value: 20 mA
